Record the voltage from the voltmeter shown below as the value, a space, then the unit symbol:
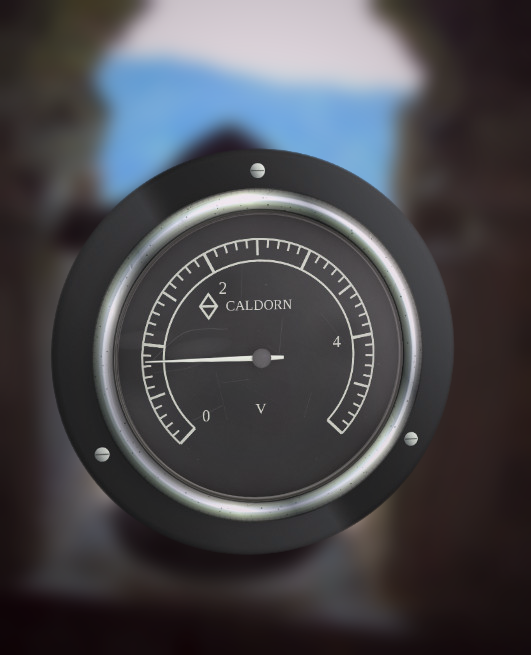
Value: 0.85 V
